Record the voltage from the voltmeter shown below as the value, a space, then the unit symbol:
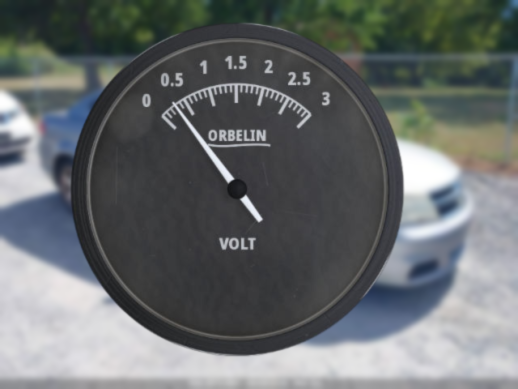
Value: 0.3 V
